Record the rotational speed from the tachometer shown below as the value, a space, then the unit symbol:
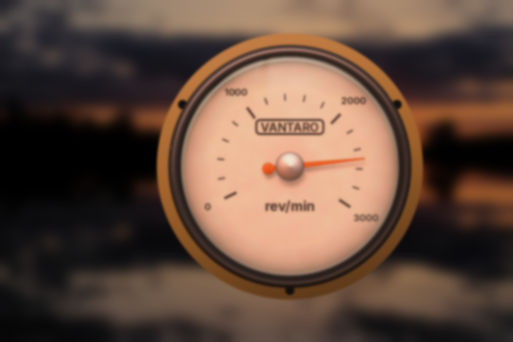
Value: 2500 rpm
